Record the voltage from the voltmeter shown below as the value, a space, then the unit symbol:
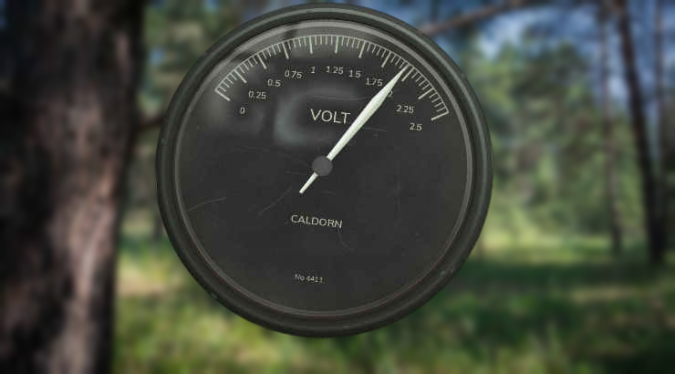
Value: 1.95 V
